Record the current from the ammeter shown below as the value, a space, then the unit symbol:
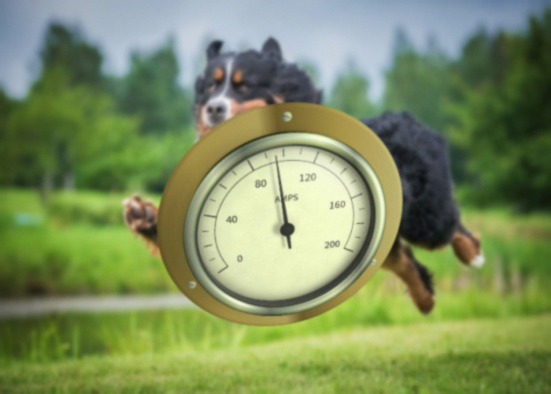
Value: 95 A
